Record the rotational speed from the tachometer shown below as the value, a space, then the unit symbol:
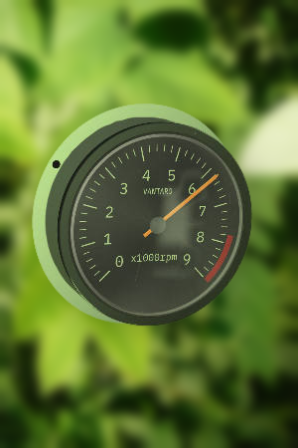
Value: 6200 rpm
